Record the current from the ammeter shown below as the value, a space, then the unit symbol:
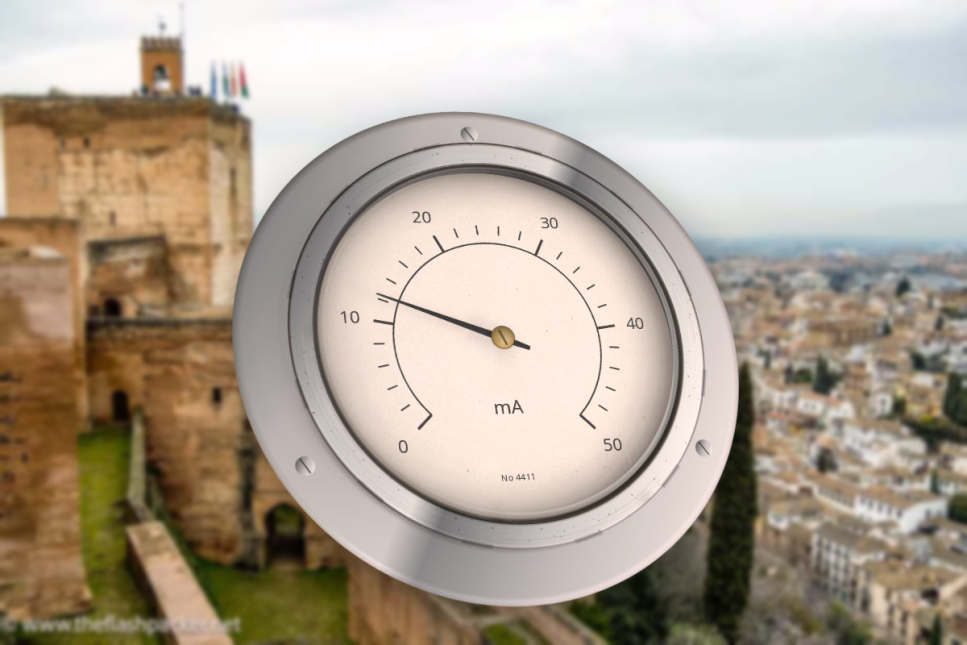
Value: 12 mA
